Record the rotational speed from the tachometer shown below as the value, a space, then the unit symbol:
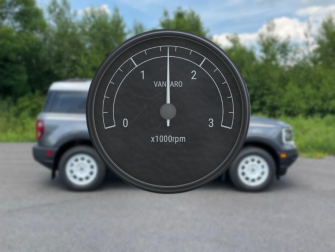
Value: 1500 rpm
